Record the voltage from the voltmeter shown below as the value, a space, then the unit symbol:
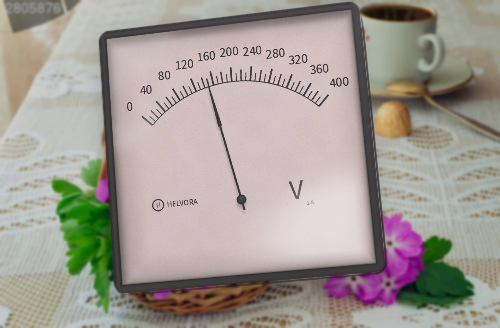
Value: 150 V
